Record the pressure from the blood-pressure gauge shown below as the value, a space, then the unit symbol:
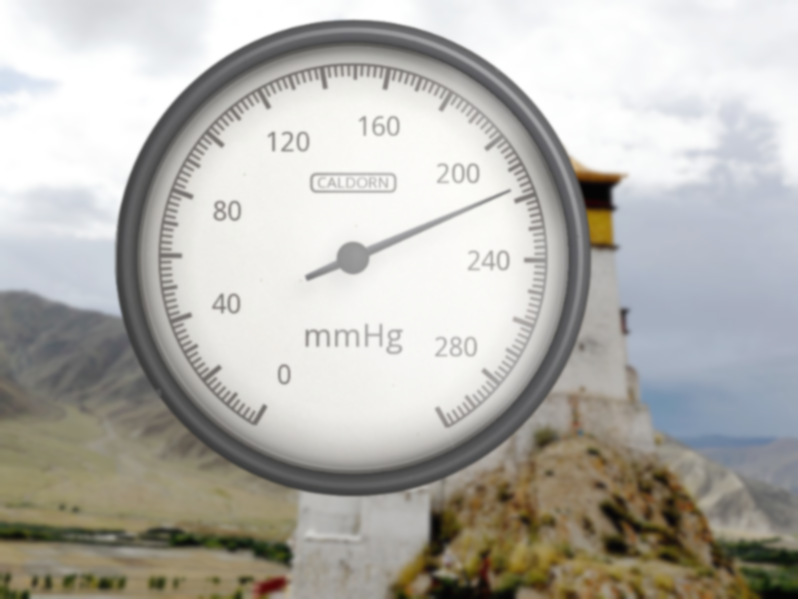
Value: 216 mmHg
